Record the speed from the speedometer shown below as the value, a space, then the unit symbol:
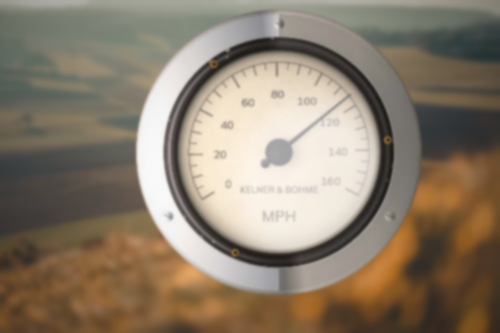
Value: 115 mph
